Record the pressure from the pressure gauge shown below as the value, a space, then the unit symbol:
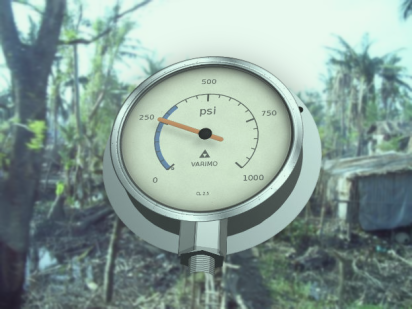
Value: 250 psi
